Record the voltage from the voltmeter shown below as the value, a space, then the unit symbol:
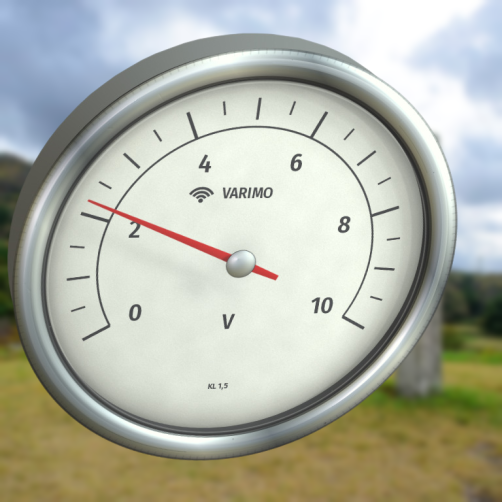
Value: 2.25 V
